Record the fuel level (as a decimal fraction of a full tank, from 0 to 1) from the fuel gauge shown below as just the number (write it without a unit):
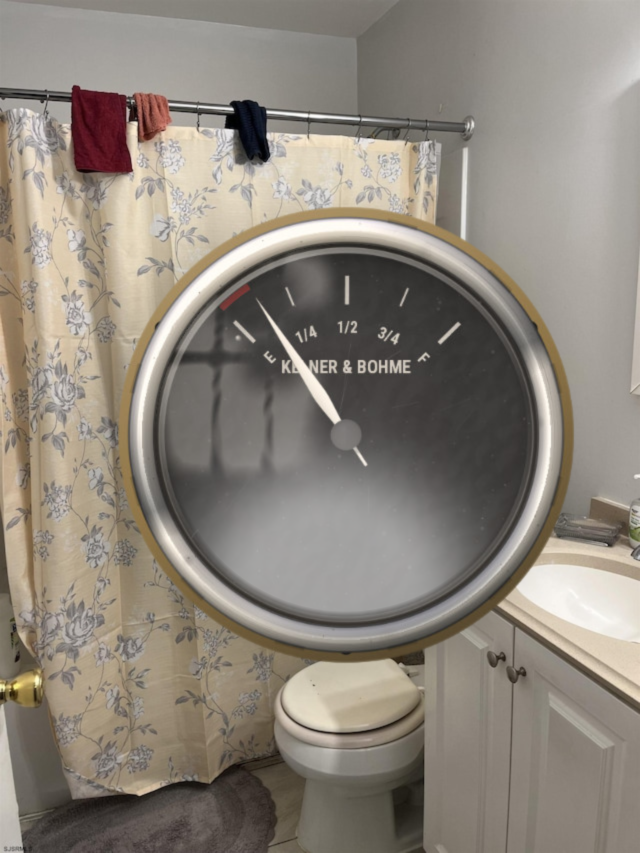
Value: 0.125
